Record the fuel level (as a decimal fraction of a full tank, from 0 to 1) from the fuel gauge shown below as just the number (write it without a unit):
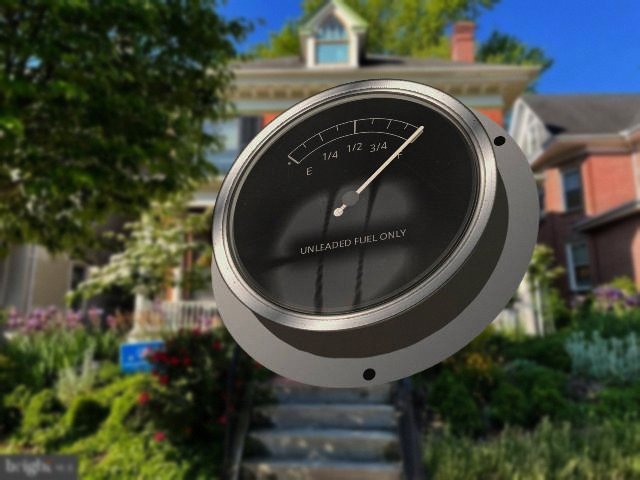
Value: 1
